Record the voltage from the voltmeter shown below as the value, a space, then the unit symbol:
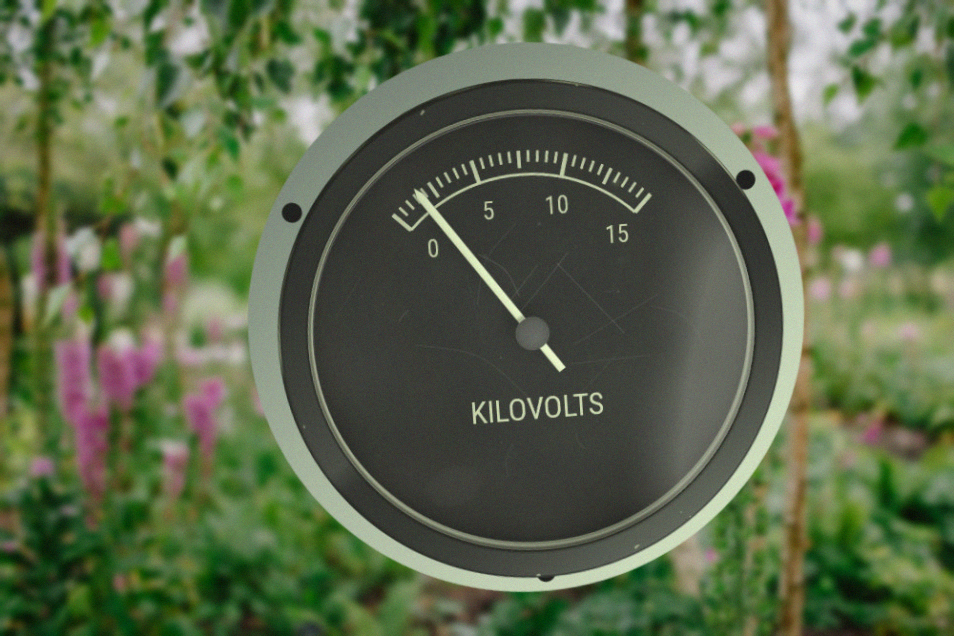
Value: 1.75 kV
